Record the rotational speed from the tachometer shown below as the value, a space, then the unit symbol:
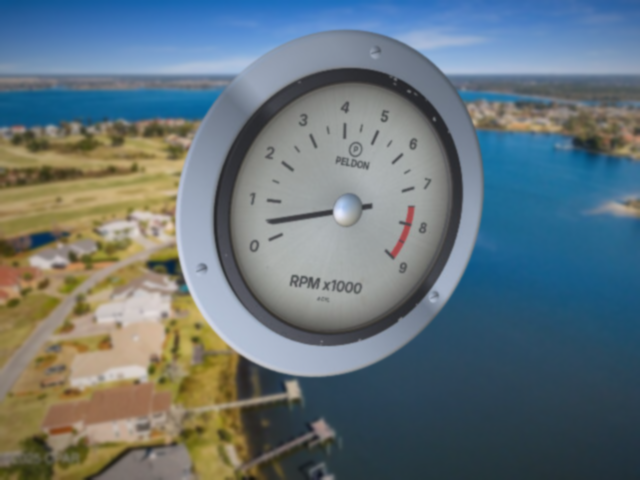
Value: 500 rpm
